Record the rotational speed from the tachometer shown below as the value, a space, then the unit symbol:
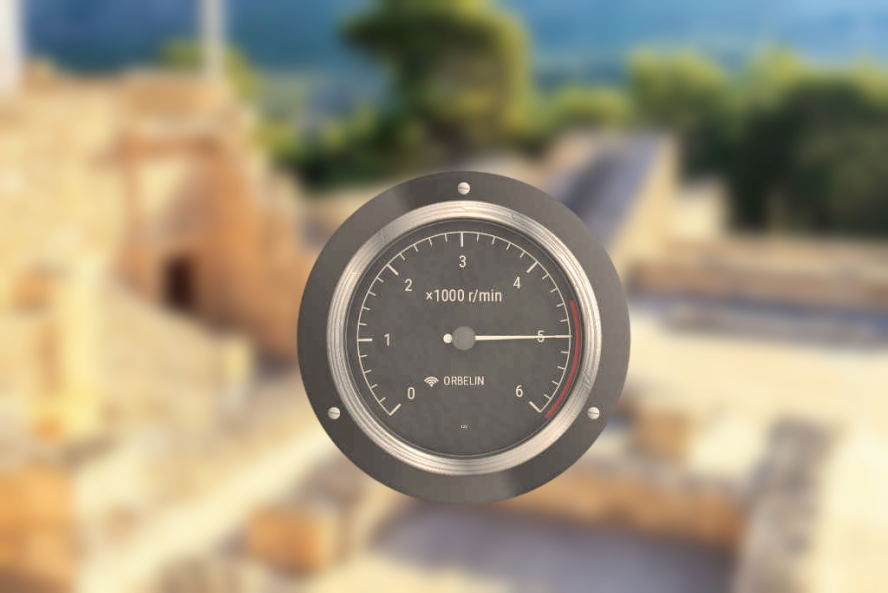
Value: 5000 rpm
